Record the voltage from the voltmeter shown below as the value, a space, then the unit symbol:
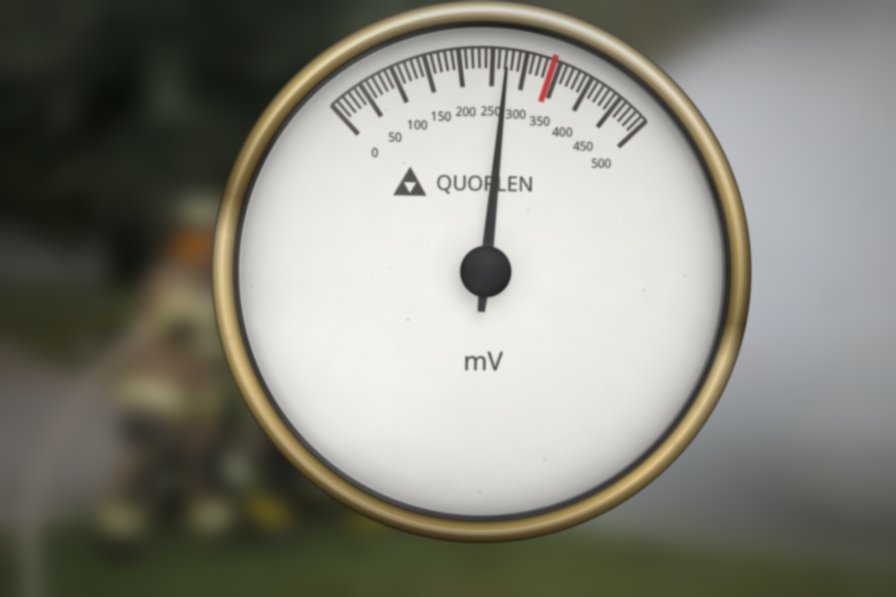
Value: 270 mV
